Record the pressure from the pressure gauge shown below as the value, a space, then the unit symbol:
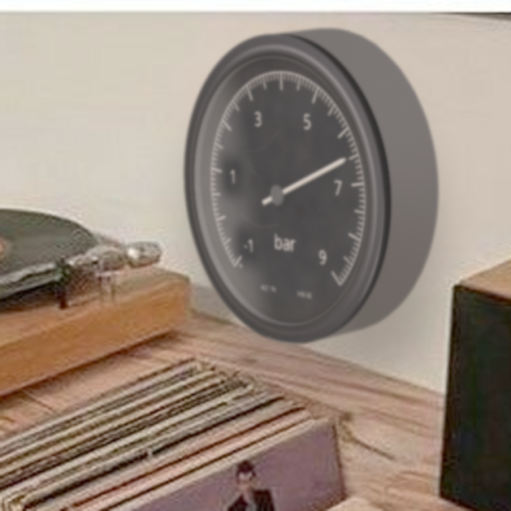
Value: 6.5 bar
